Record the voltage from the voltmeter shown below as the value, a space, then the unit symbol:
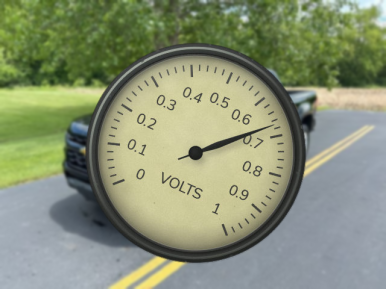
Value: 0.67 V
